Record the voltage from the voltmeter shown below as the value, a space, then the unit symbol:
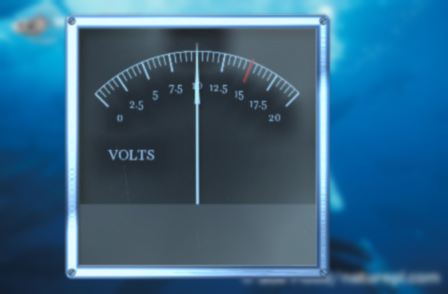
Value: 10 V
